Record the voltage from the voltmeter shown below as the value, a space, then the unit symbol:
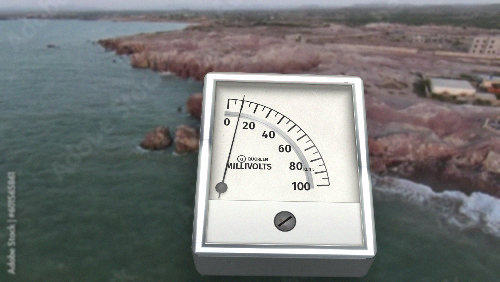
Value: 10 mV
